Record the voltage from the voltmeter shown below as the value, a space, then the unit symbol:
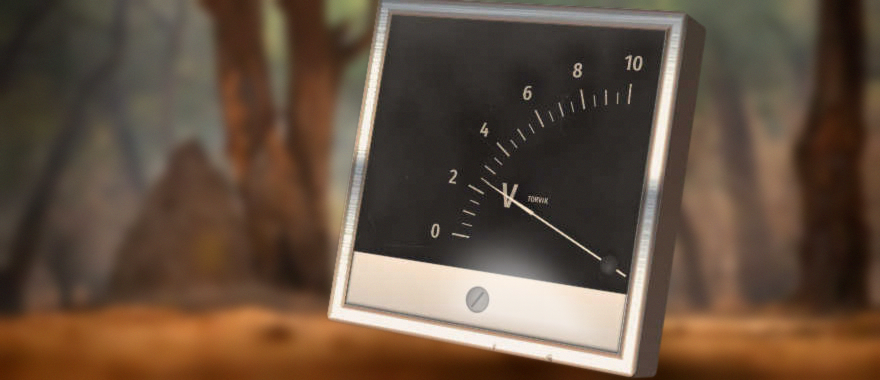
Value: 2.5 V
